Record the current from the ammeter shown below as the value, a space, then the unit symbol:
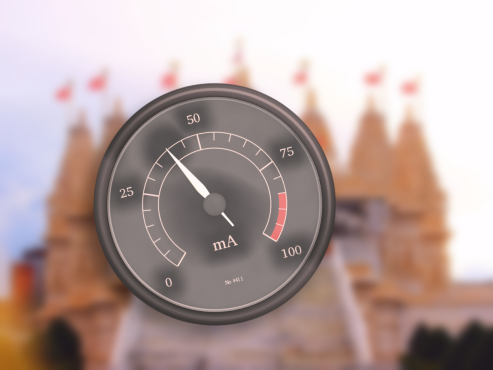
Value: 40 mA
